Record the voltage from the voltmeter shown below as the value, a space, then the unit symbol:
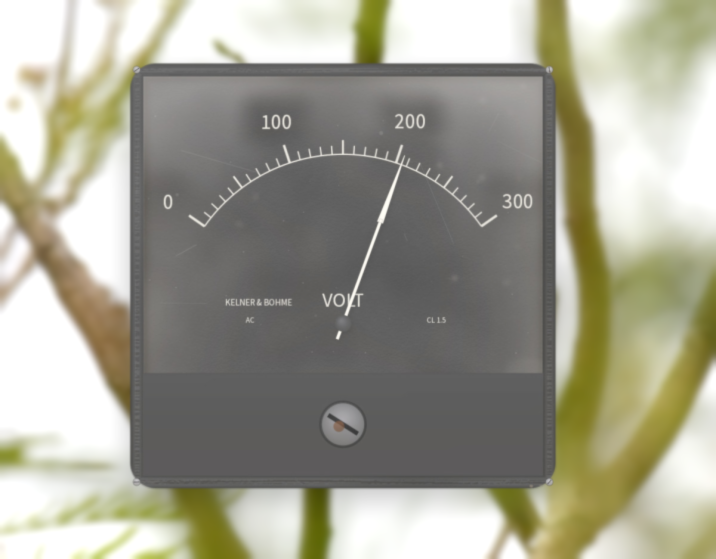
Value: 205 V
